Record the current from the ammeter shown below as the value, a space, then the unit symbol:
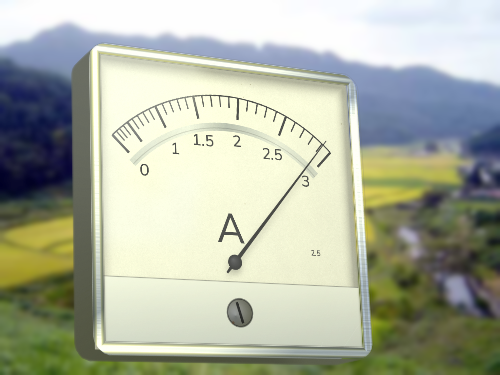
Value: 2.9 A
